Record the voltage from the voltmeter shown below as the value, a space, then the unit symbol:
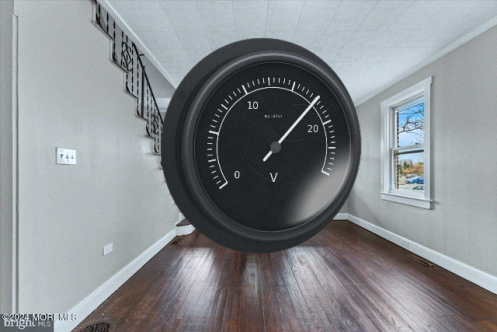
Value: 17.5 V
